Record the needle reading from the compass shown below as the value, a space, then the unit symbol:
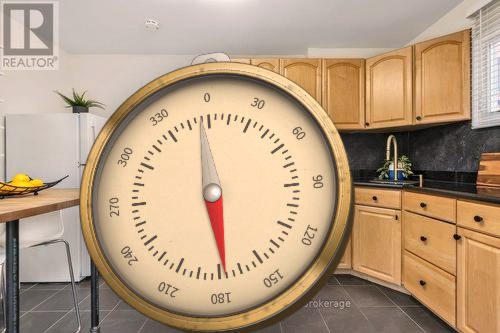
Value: 175 °
